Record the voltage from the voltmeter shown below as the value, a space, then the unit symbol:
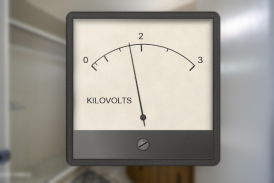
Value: 1.75 kV
